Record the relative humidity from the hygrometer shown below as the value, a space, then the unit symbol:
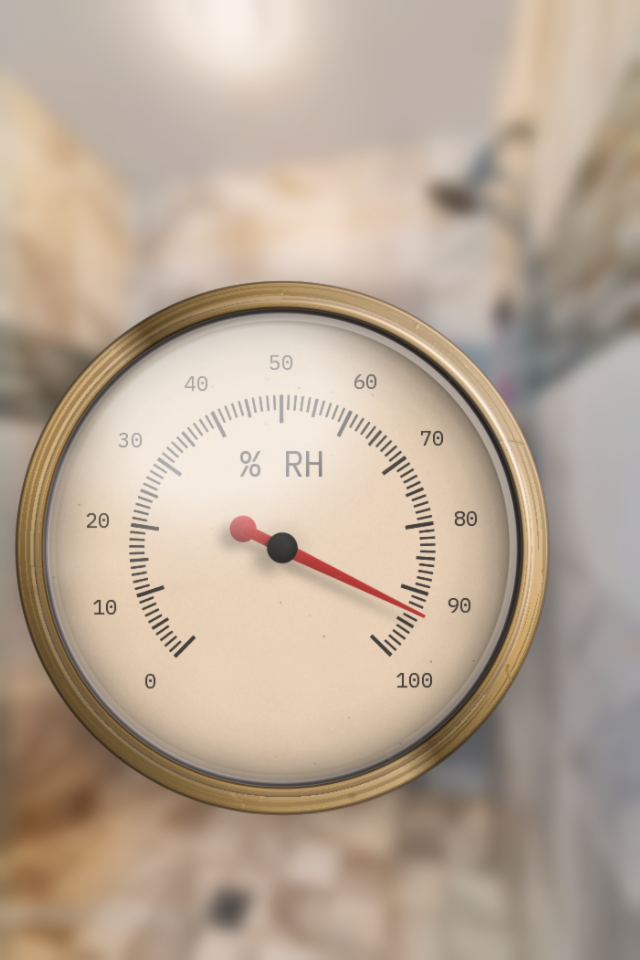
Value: 93 %
